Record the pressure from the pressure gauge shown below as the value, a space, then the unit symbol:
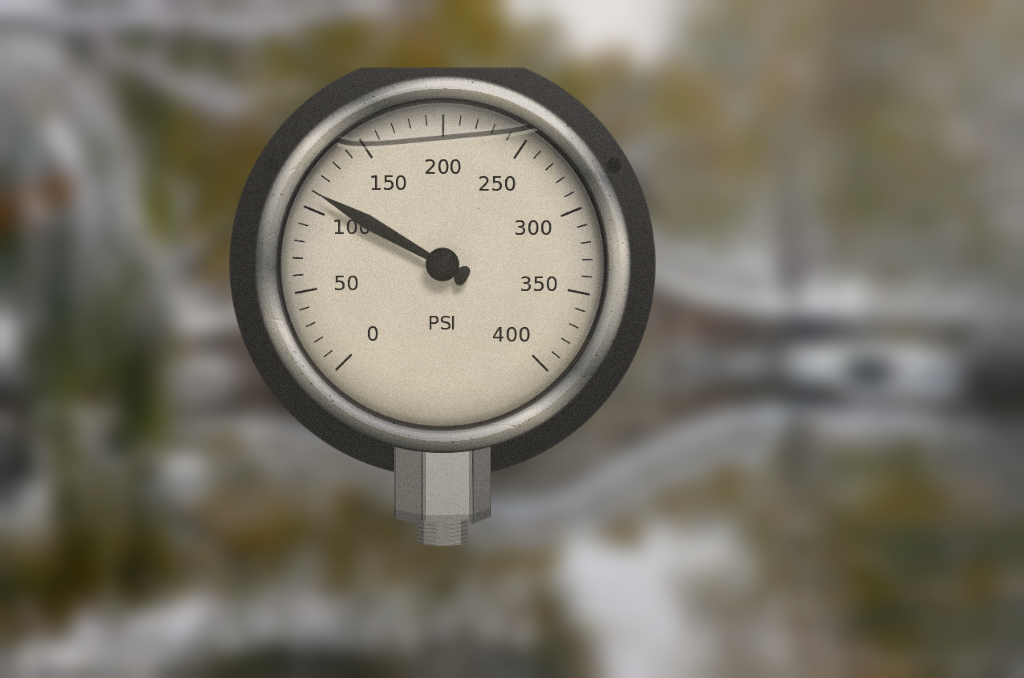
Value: 110 psi
